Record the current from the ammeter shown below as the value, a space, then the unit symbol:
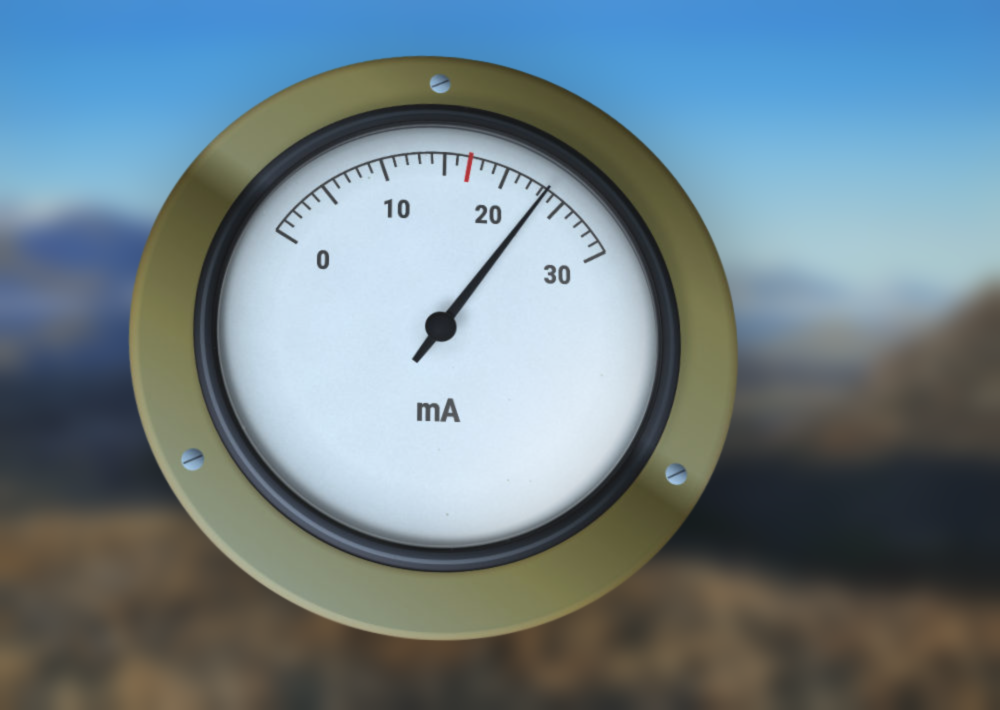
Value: 23.5 mA
